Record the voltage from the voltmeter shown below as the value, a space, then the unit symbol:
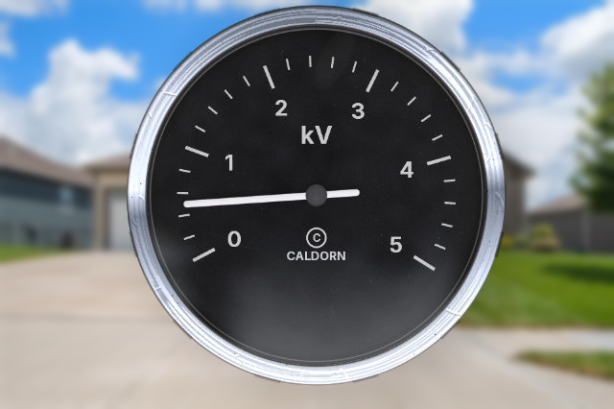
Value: 0.5 kV
